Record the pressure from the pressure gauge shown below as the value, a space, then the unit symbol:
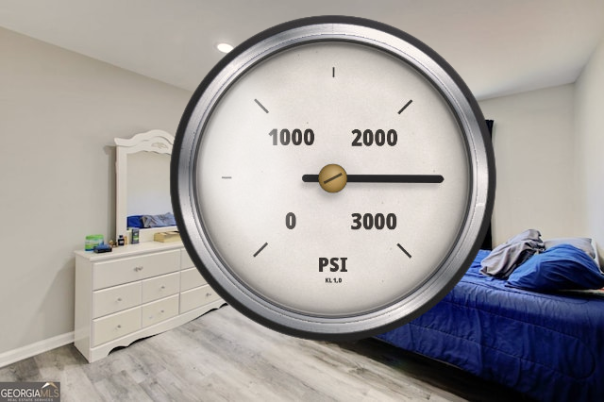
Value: 2500 psi
